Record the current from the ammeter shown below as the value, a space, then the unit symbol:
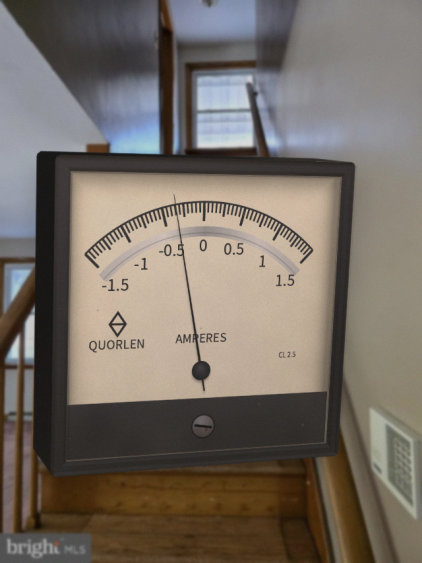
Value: -0.35 A
